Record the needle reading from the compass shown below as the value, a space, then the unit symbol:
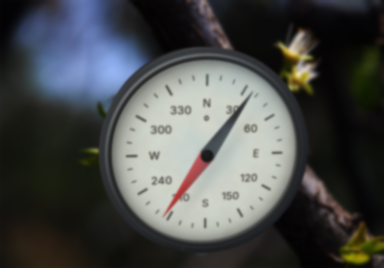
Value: 215 °
